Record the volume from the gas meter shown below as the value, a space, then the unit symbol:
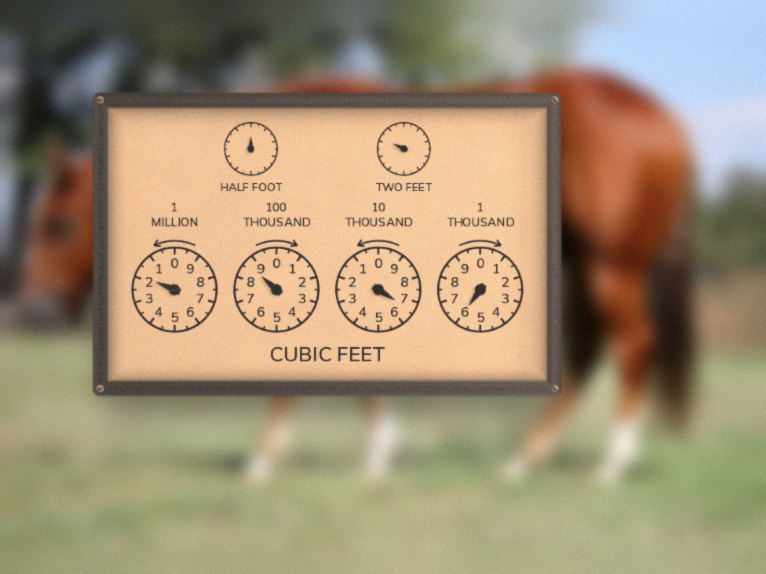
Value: 186600 ft³
